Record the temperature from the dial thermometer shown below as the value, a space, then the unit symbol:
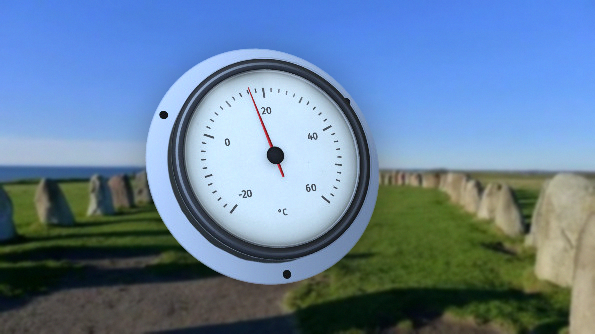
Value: 16 °C
